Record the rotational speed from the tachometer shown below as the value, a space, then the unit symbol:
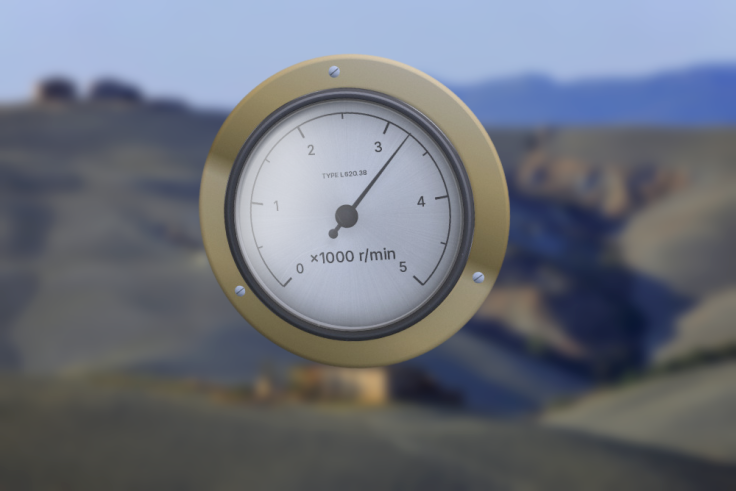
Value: 3250 rpm
